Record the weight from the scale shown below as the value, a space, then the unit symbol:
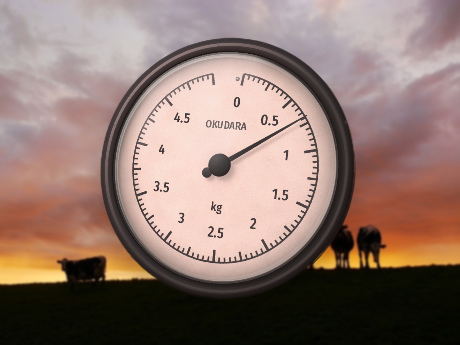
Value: 0.7 kg
